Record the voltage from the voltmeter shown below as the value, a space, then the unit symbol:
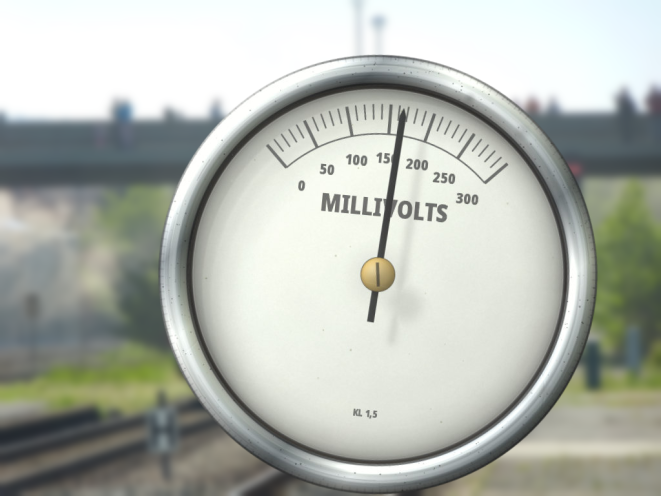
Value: 165 mV
